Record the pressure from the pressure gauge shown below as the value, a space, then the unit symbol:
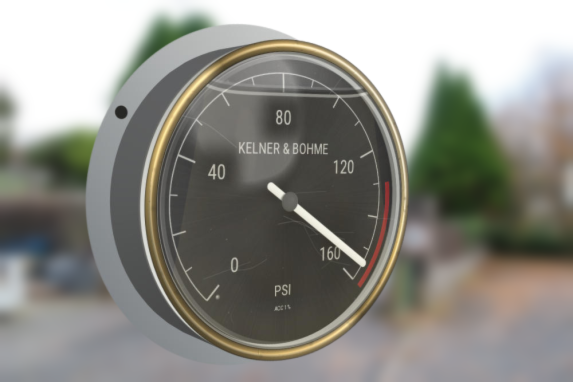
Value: 155 psi
